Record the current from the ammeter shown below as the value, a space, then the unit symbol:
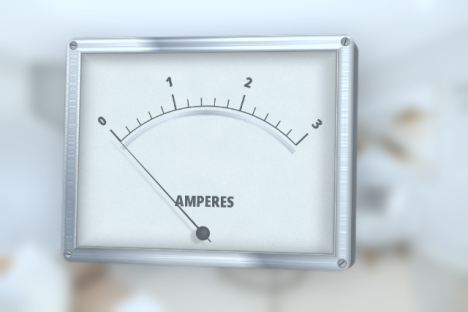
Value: 0 A
